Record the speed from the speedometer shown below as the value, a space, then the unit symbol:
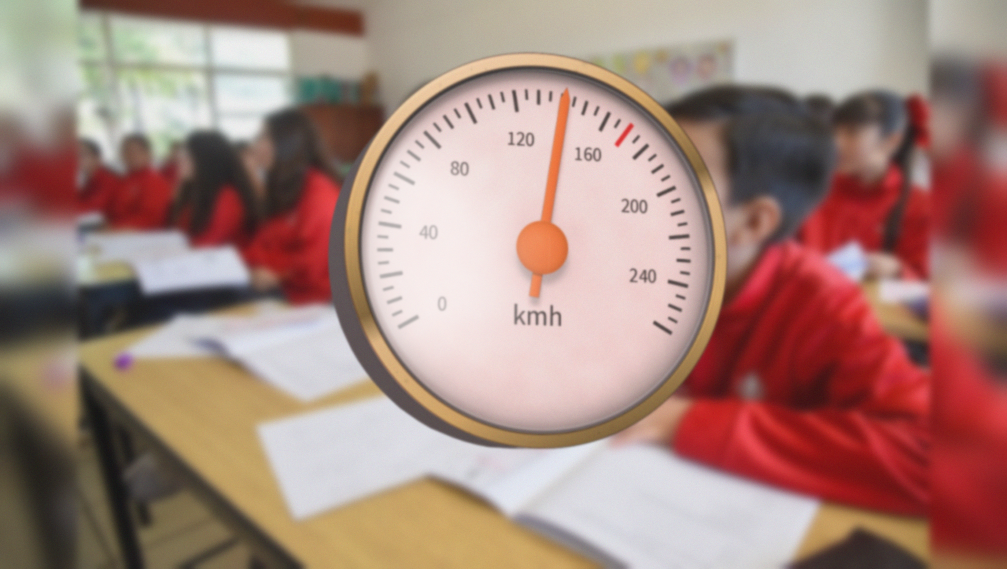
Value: 140 km/h
